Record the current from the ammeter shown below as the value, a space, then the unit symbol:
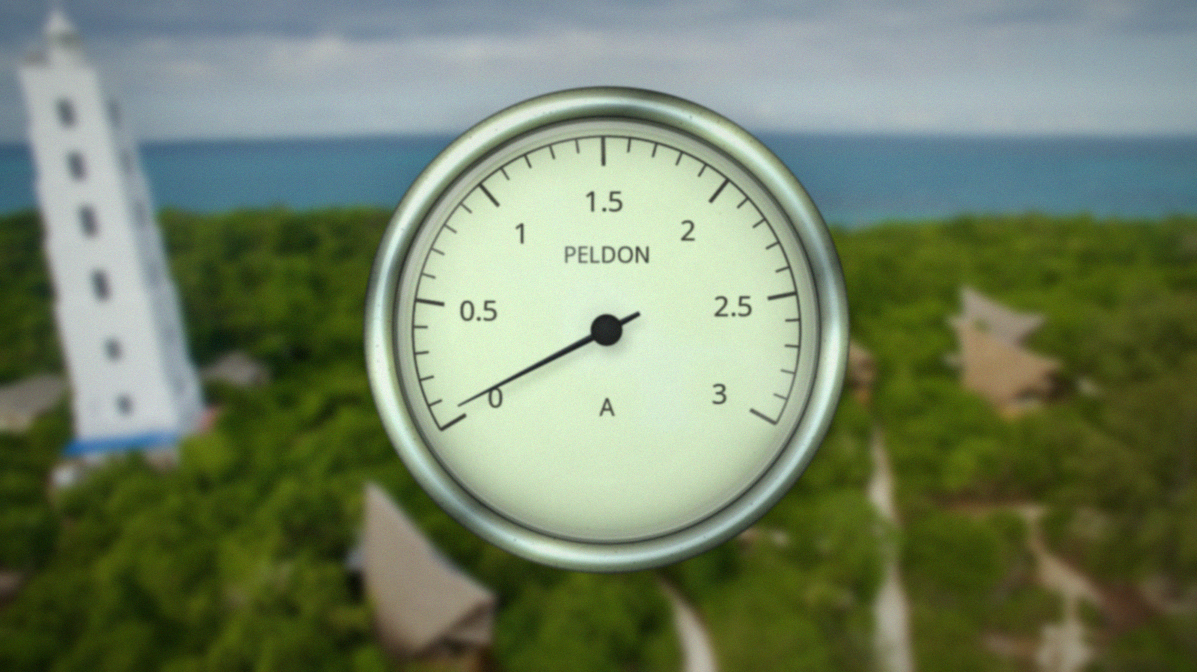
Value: 0.05 A
